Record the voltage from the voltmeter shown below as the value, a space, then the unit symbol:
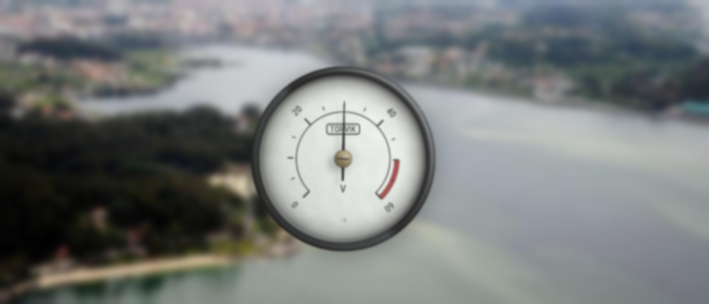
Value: 30 V
